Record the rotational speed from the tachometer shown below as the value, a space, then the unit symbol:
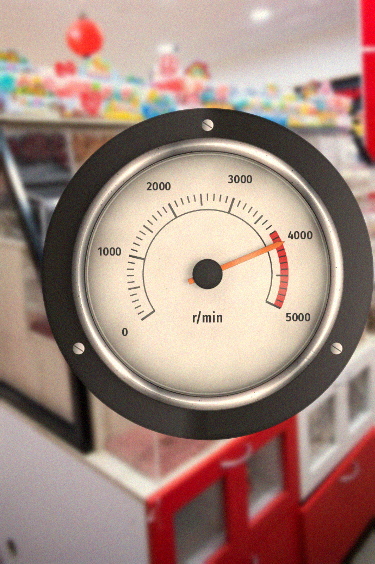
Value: 4000 rpm
